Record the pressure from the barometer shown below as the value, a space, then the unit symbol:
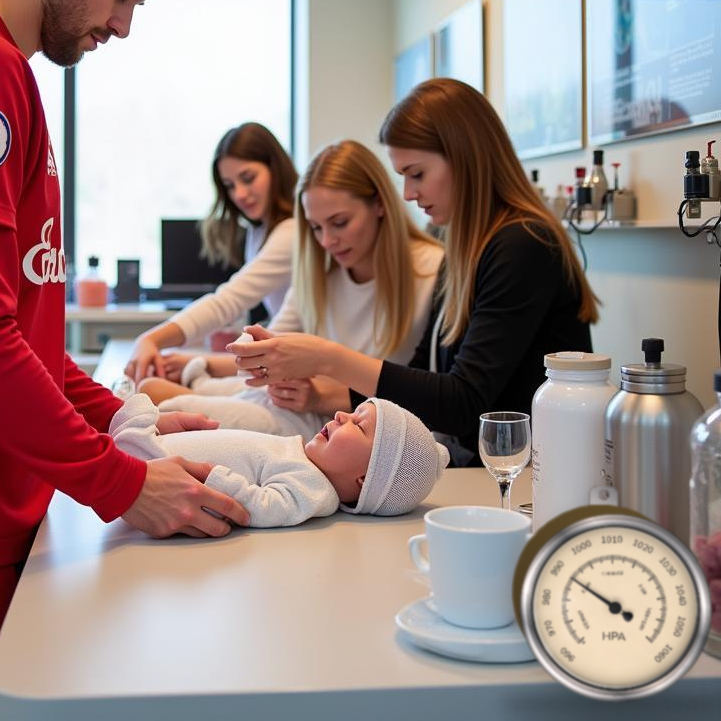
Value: 990 hPa
